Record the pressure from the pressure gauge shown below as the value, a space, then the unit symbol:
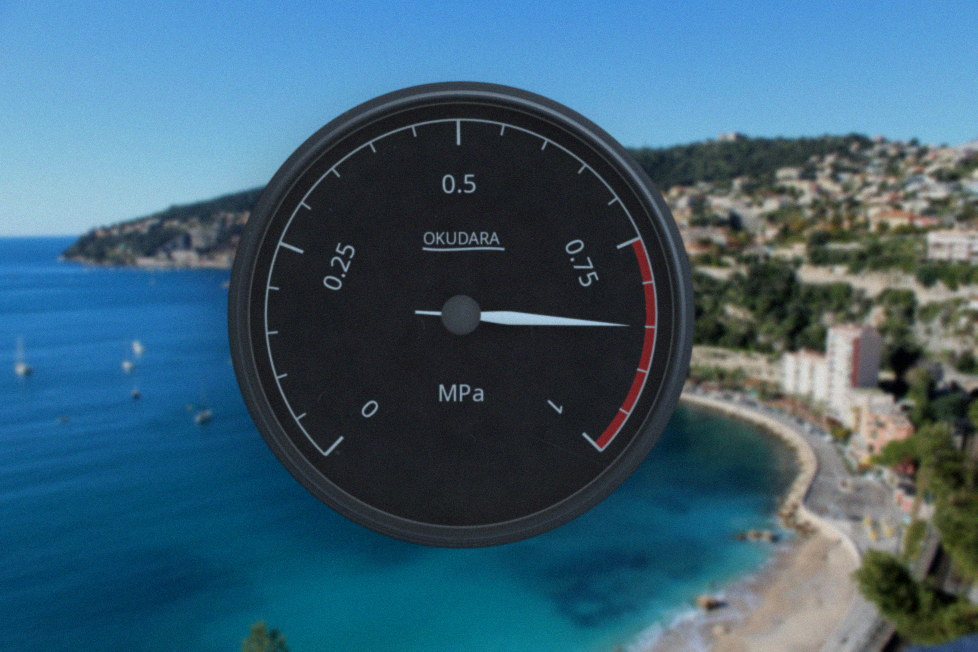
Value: 0.85 MPa
